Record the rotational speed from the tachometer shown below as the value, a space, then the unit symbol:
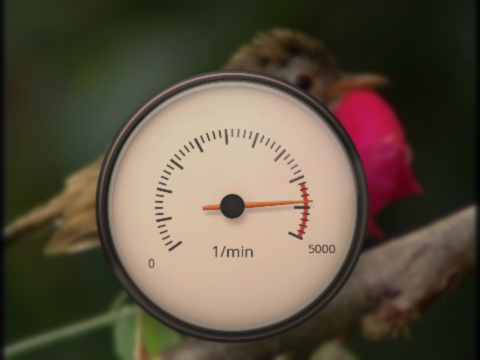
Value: 4400 rpm
